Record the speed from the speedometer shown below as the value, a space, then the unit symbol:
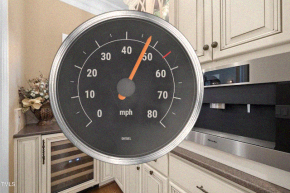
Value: 47.5 mph
